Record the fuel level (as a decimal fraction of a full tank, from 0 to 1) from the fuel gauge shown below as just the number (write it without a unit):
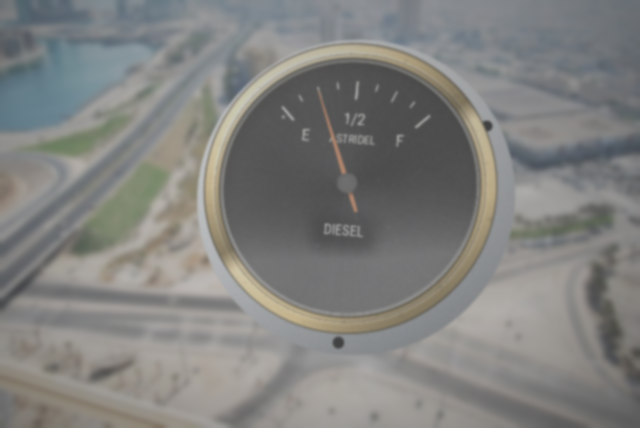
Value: 0.25
